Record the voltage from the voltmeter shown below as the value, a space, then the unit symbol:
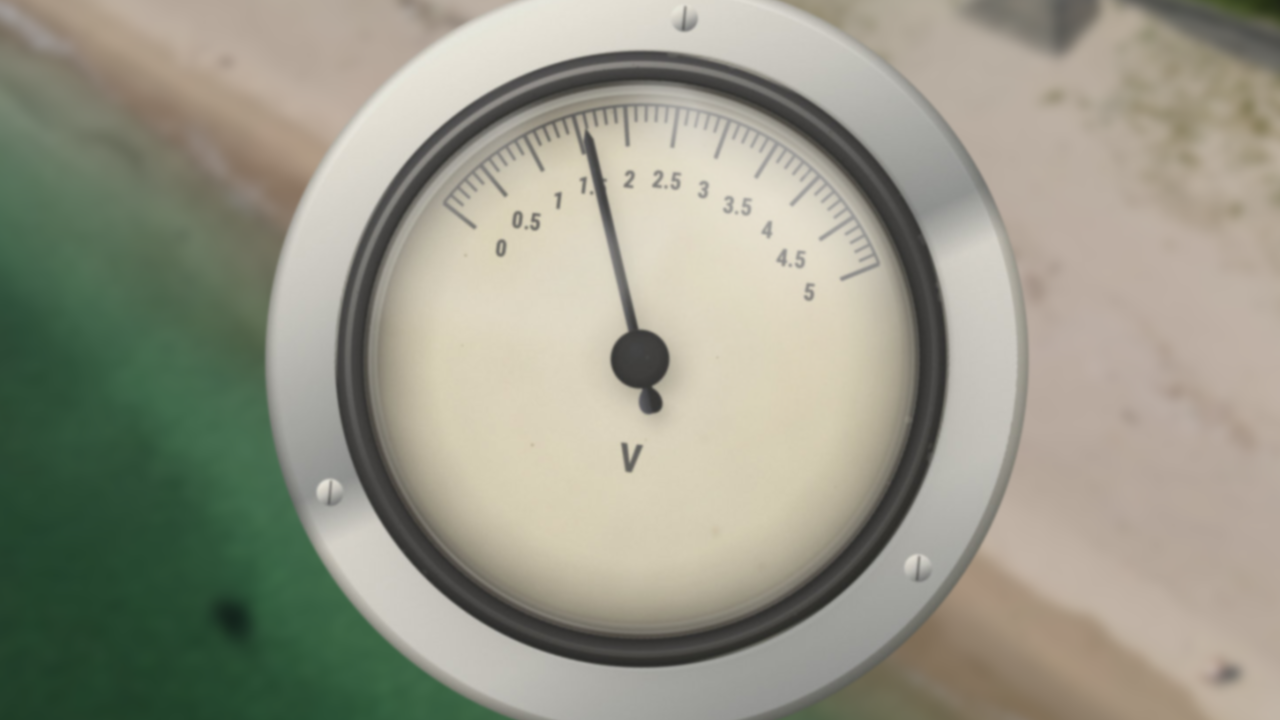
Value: 1.6 V
